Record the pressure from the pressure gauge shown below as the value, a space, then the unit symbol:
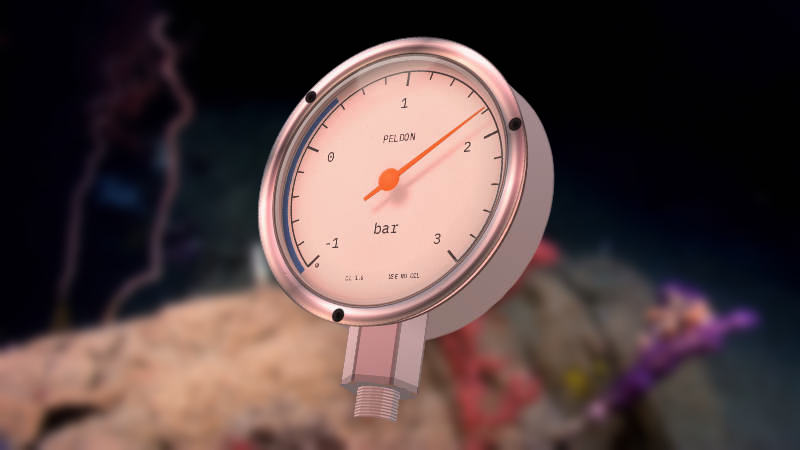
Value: 1.8 bar
